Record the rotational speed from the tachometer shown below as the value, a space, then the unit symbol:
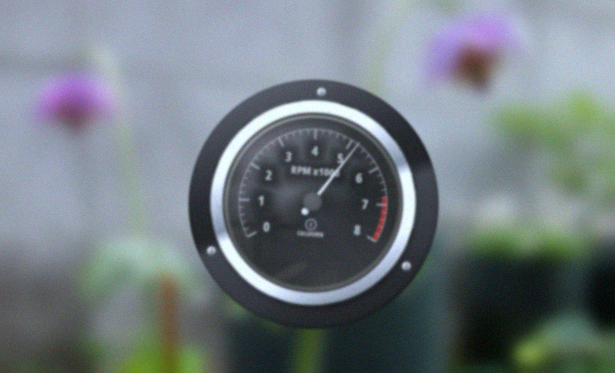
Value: 5200 rpm
